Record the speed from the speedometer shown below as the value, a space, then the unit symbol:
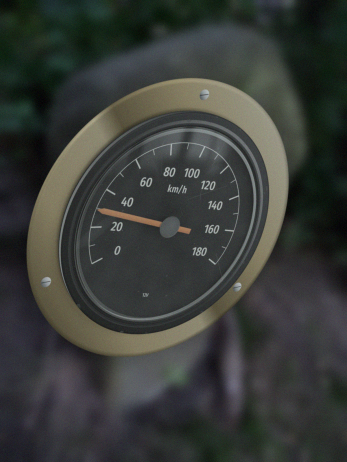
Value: 30 km/h
